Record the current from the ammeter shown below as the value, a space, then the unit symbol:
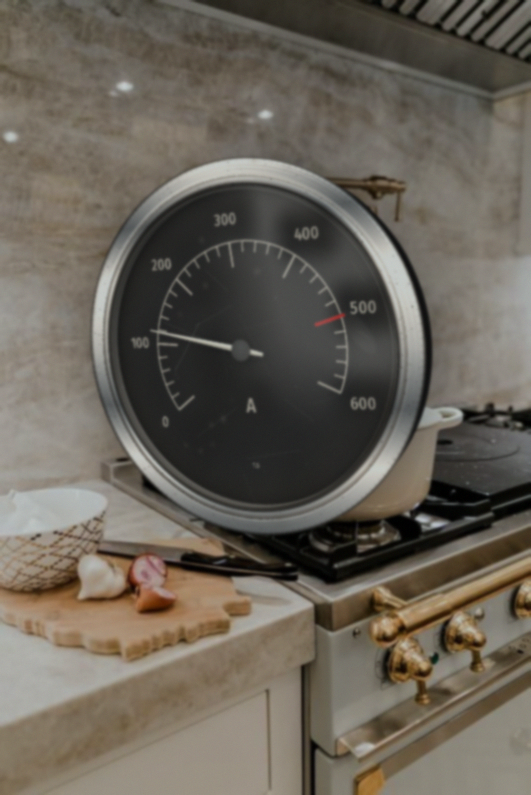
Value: 120 A
